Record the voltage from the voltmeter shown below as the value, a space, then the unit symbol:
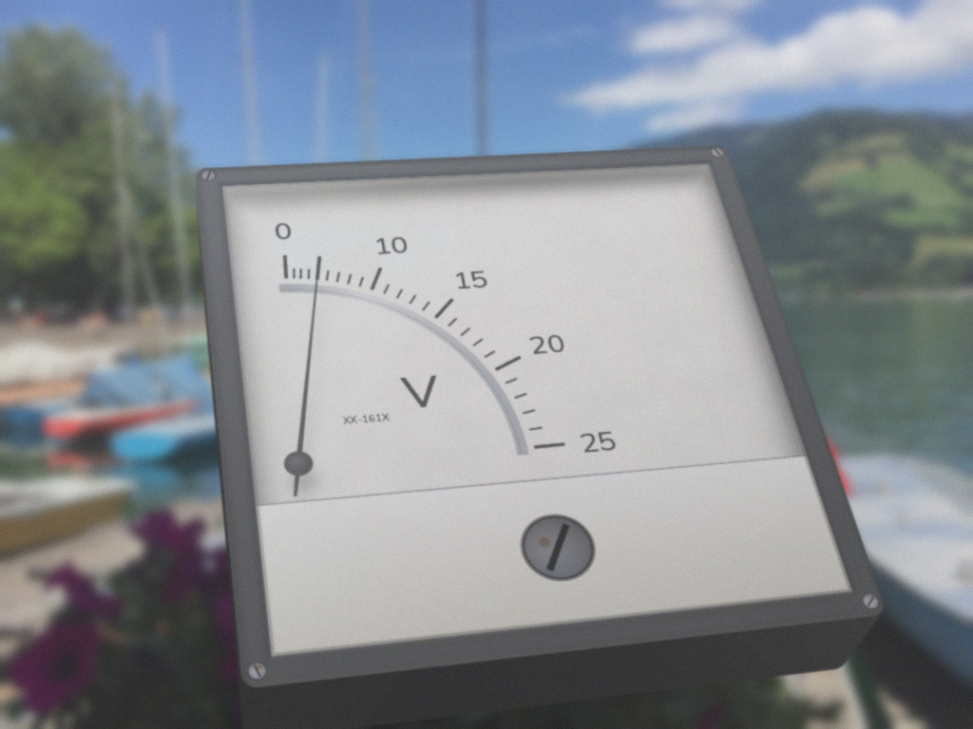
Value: 5 V
